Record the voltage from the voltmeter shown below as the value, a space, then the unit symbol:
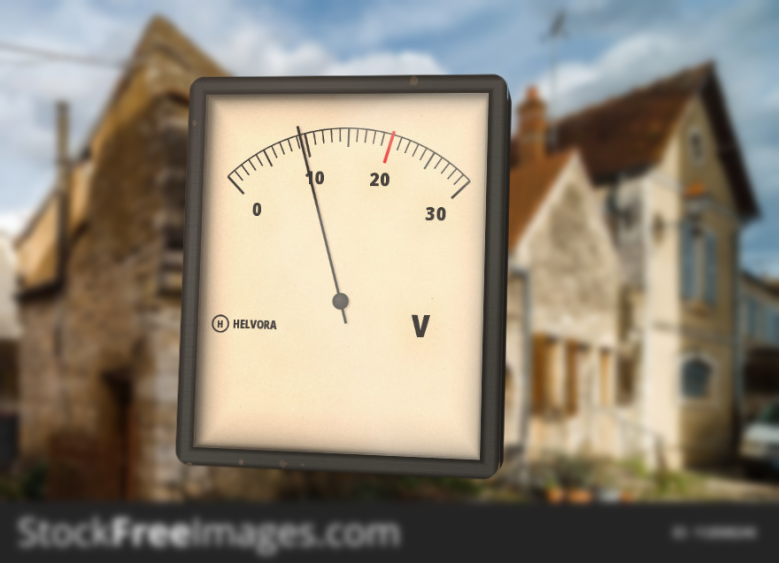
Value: 9.5 V
